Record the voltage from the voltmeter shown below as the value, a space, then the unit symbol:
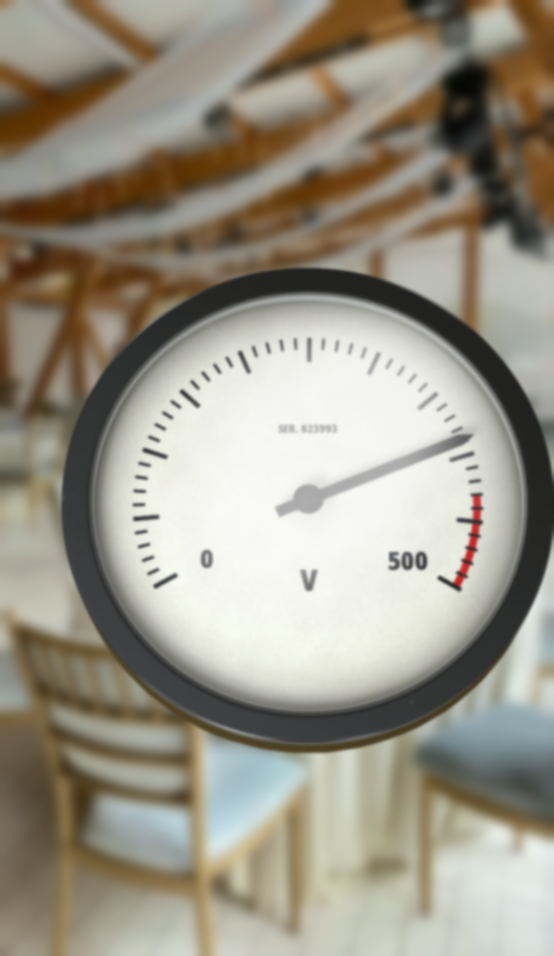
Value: 390 V
